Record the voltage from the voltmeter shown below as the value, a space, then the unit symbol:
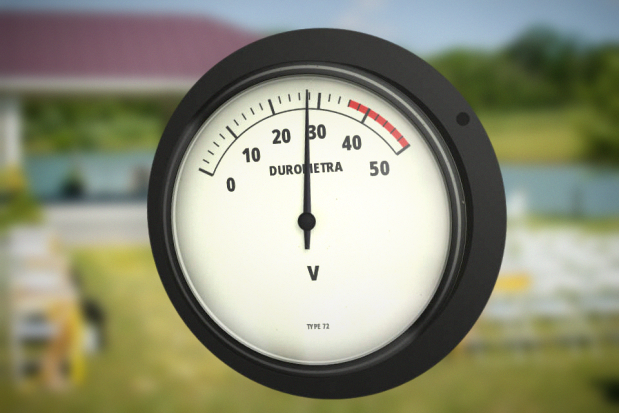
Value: 28 V
